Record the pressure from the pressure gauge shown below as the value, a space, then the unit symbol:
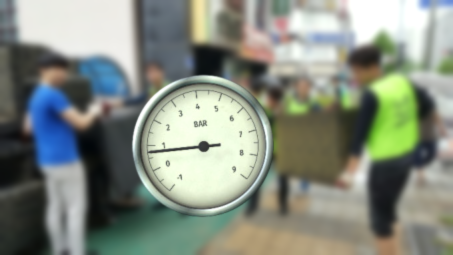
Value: 0.75 bar
